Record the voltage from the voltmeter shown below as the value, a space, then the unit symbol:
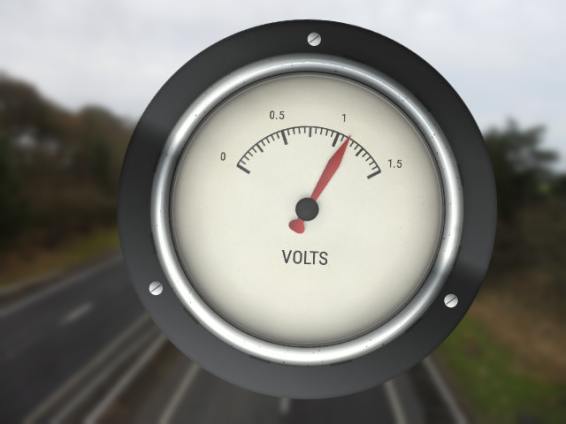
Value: 1.1 V
